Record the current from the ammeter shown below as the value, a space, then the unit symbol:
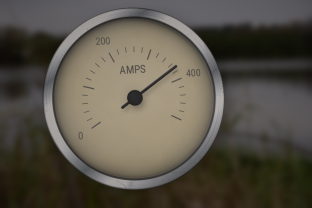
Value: 370 A
